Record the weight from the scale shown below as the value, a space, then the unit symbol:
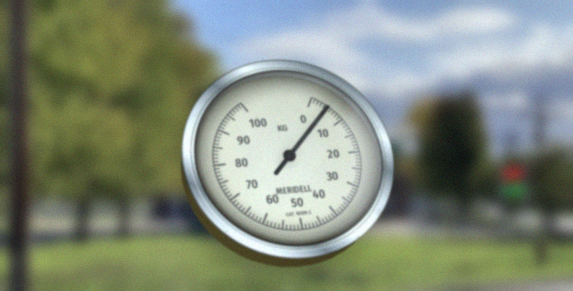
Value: 5 kg
